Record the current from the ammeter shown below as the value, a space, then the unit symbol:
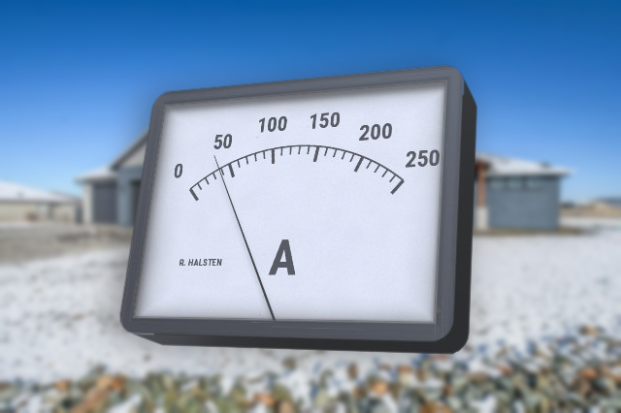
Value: 40 A
